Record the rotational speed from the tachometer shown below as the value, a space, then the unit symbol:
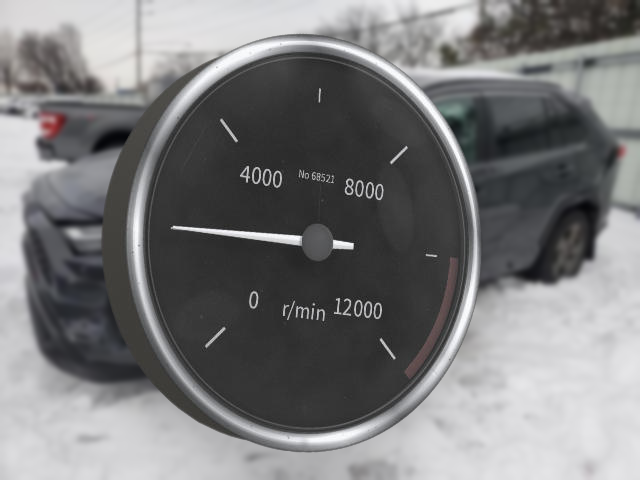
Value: 2000 rpm
